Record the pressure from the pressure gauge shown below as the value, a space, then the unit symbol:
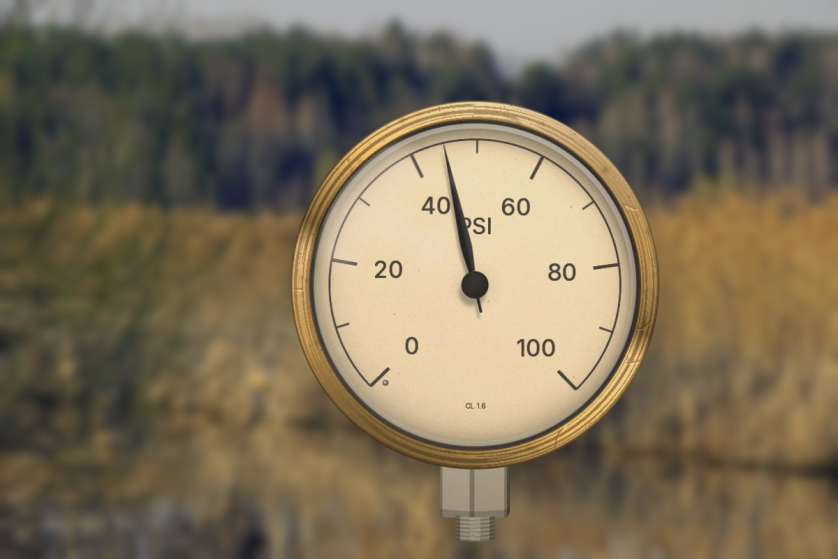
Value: 45 psi
